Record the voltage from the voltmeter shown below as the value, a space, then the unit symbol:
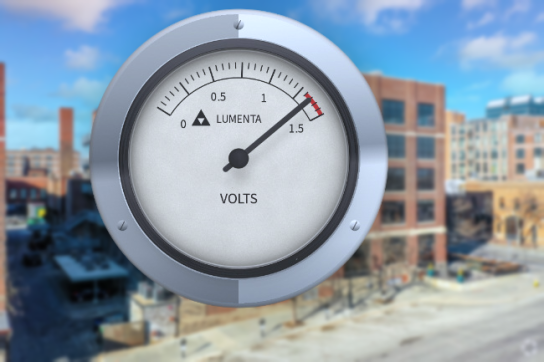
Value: 1.35 V
